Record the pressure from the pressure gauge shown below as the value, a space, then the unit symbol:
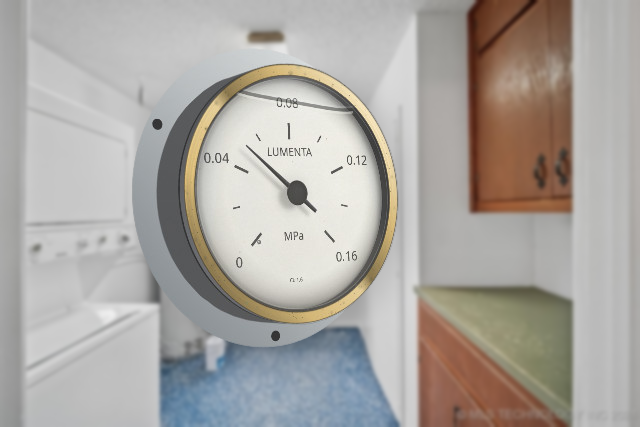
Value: 0.05 MPa
